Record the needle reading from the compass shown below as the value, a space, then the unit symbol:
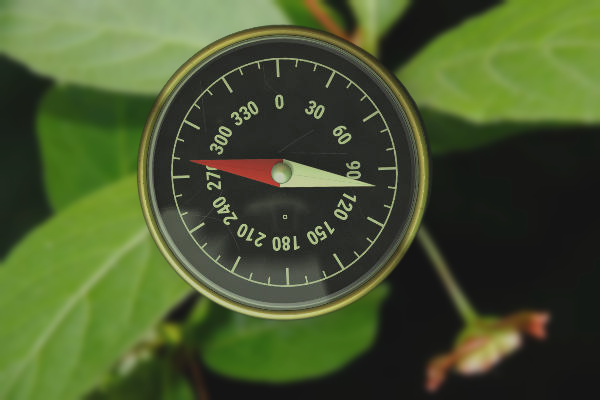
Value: 280 °
